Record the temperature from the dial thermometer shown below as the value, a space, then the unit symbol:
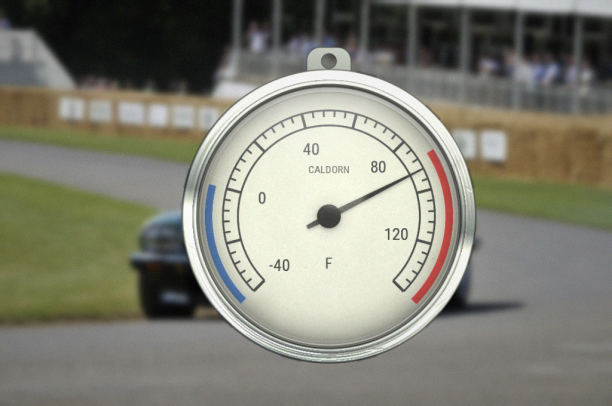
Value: 92 °F
